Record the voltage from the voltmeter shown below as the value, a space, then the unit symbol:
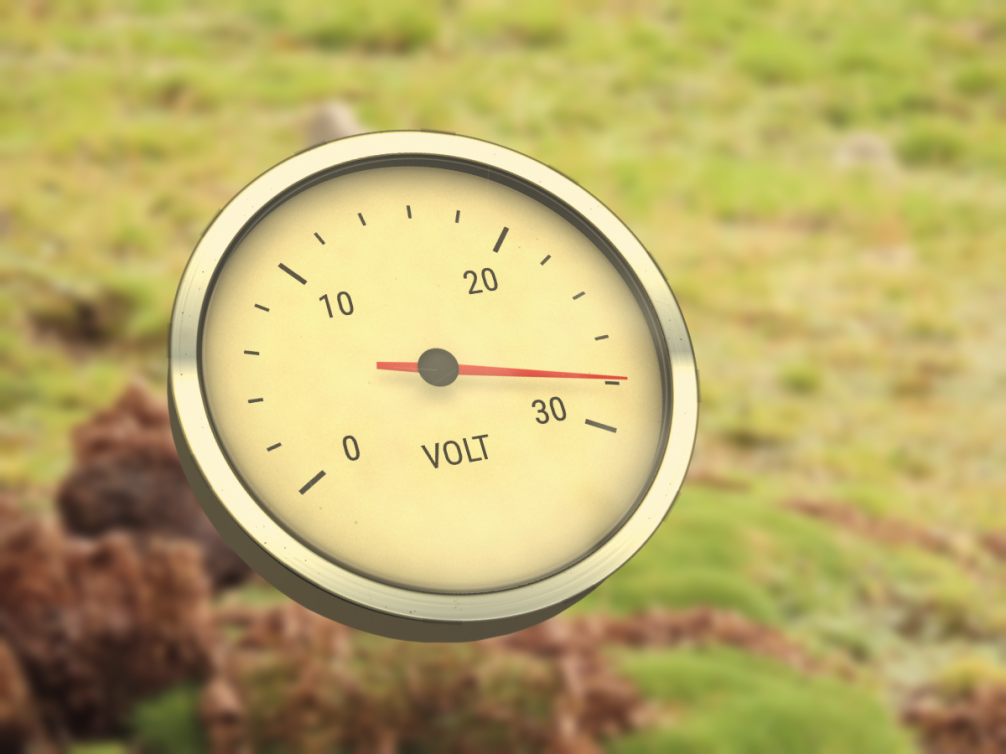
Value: 28 V
